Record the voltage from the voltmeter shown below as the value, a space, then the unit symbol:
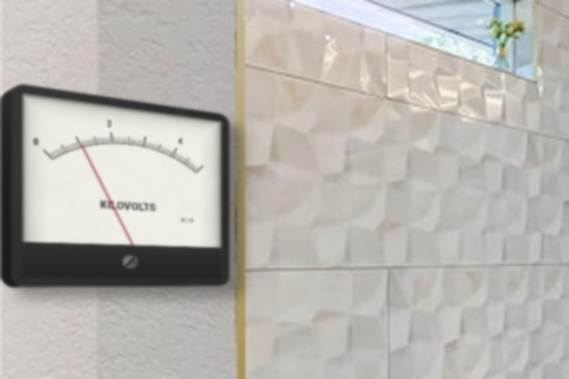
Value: 1 kV
